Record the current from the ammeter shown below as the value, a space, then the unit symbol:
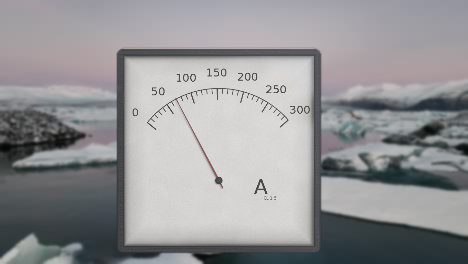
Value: 70 A
